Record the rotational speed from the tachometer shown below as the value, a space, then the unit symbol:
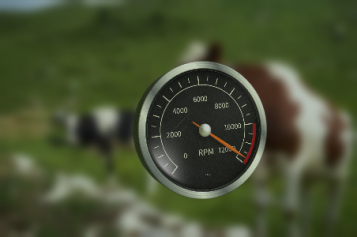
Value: 11750 rpm
